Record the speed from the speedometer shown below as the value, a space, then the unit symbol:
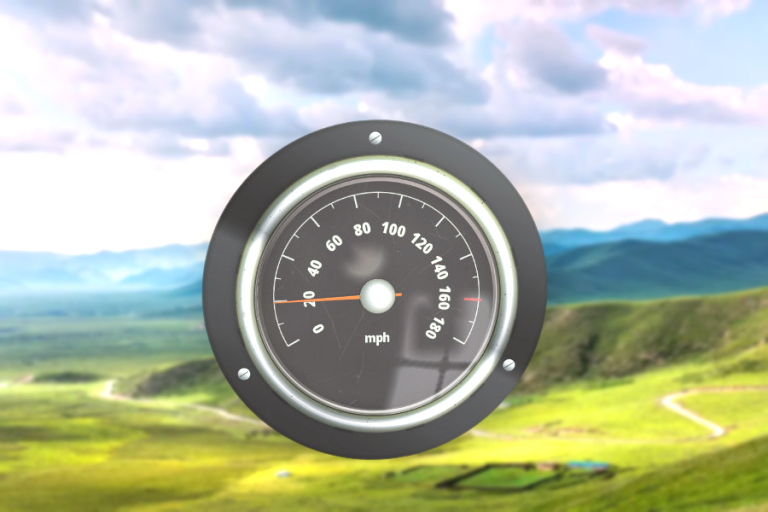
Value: 20 mph
